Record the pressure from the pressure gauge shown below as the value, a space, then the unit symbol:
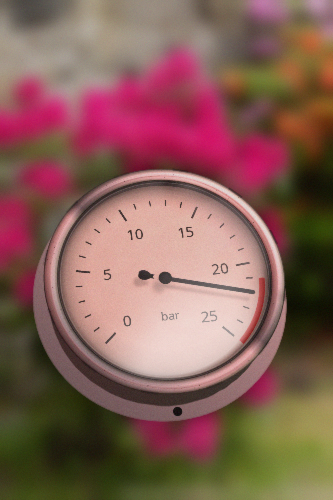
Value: 22 bar
